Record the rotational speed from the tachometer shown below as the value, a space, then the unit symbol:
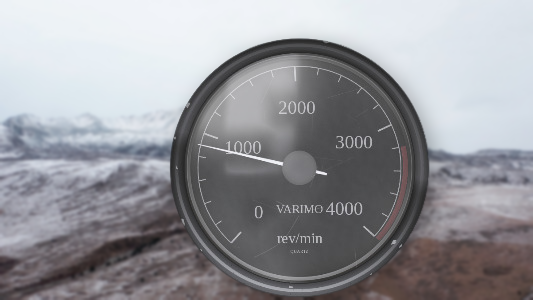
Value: 900 rpm
